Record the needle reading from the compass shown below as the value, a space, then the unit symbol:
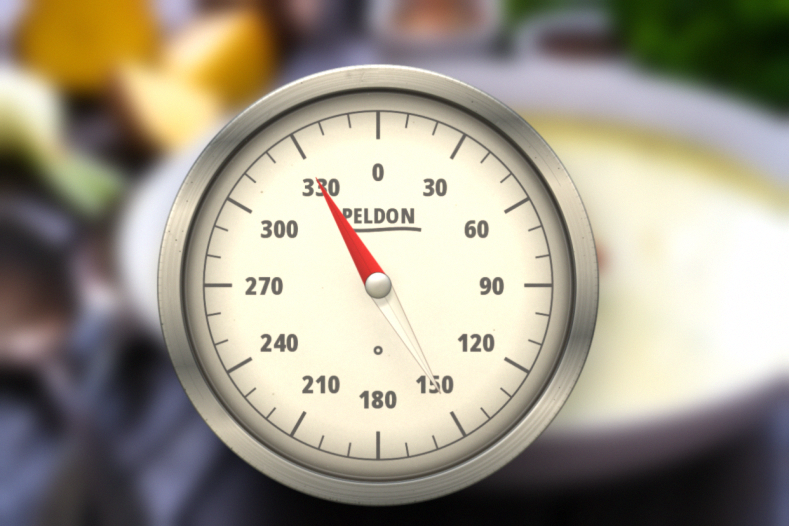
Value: 330 °
